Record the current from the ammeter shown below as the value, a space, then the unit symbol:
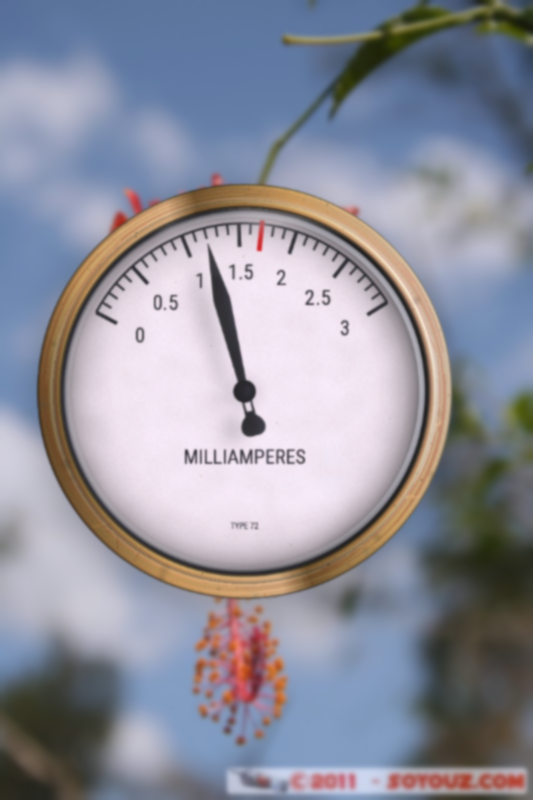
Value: 1.2 mA
